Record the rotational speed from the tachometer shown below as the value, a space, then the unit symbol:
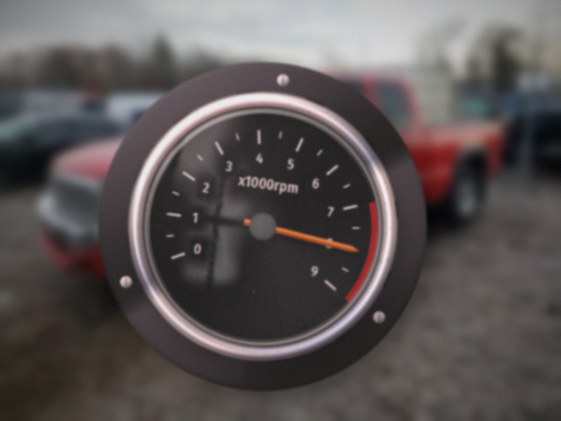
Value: 8000 rpm
